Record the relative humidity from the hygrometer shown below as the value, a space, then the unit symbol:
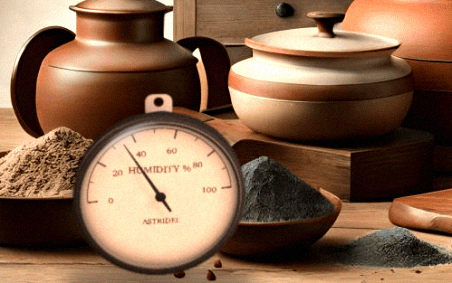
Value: 35 %
